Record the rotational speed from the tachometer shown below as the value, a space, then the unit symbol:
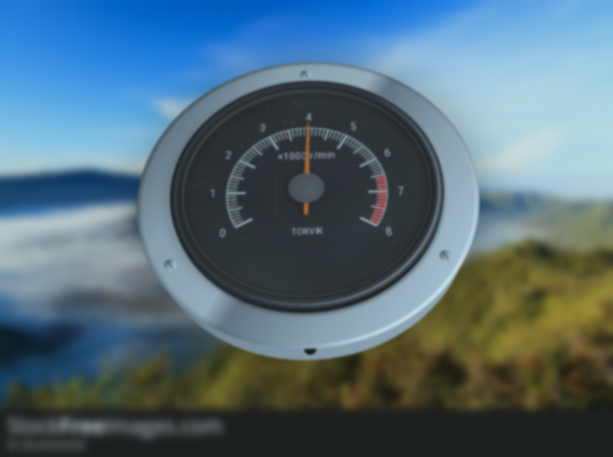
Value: 4000 rpm
